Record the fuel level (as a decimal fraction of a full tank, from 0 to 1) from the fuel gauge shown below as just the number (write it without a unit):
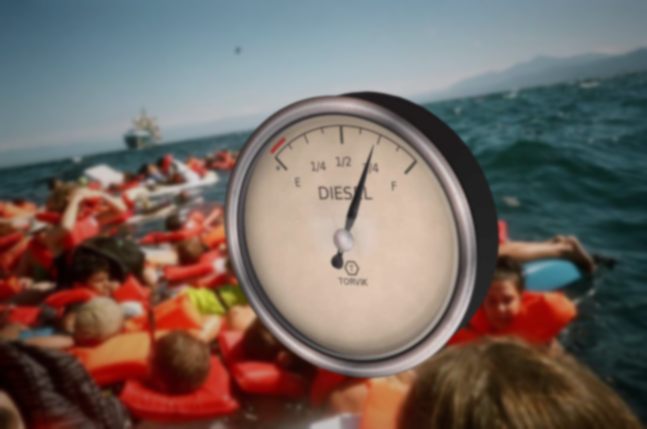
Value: 0.75
